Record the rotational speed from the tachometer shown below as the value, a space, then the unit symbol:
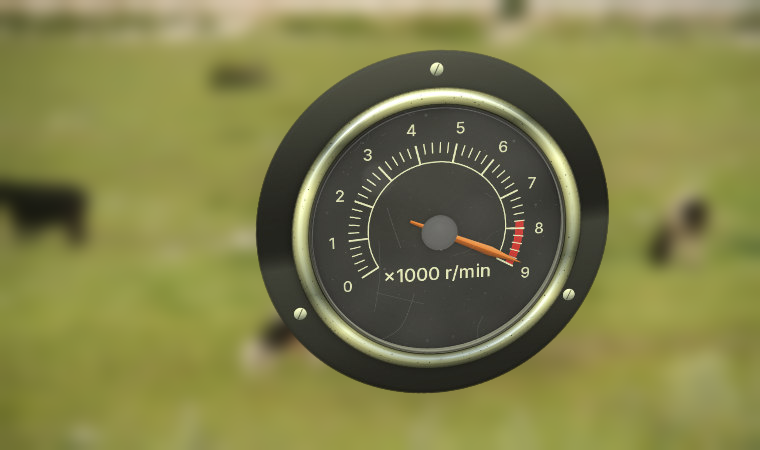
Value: 8800 rpm
